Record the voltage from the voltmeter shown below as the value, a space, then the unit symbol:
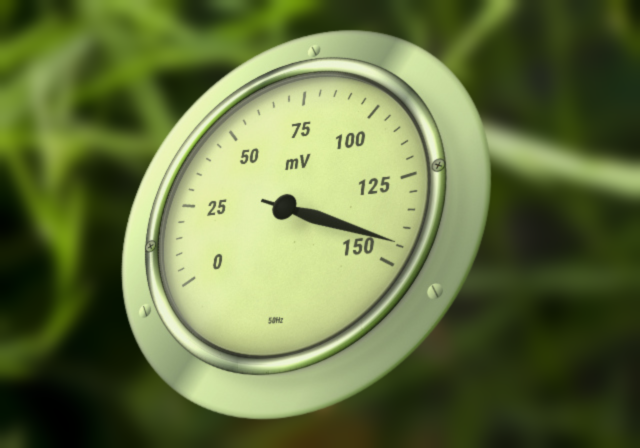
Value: 145 mV
